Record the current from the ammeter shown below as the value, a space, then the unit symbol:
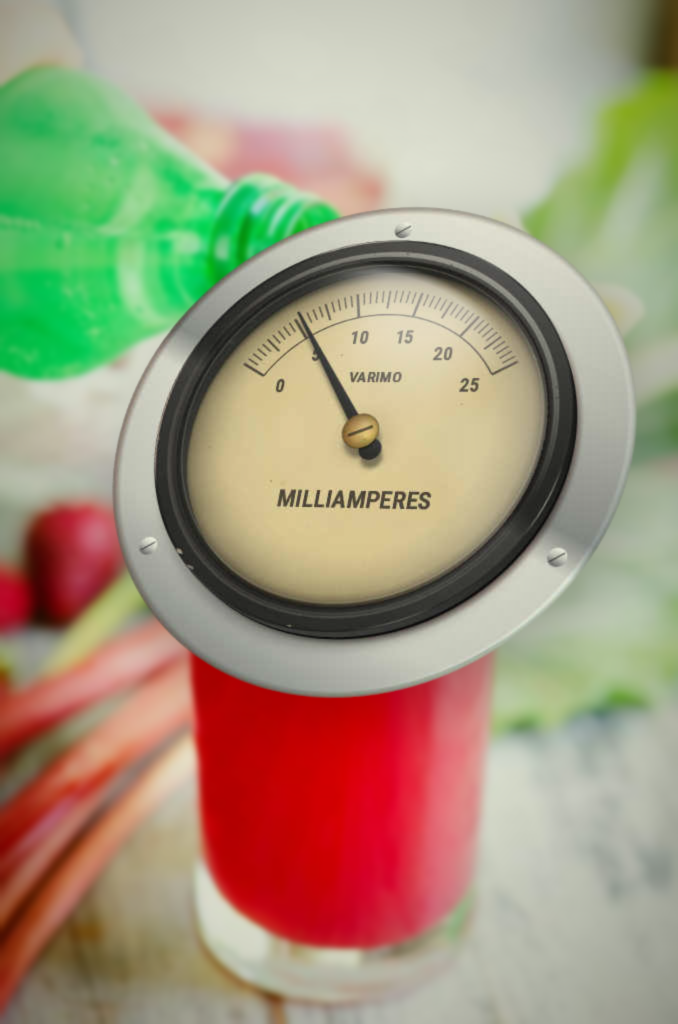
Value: 5.5 mA
